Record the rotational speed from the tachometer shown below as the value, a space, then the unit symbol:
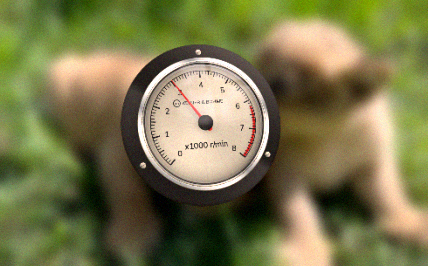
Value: 3000 rpm
